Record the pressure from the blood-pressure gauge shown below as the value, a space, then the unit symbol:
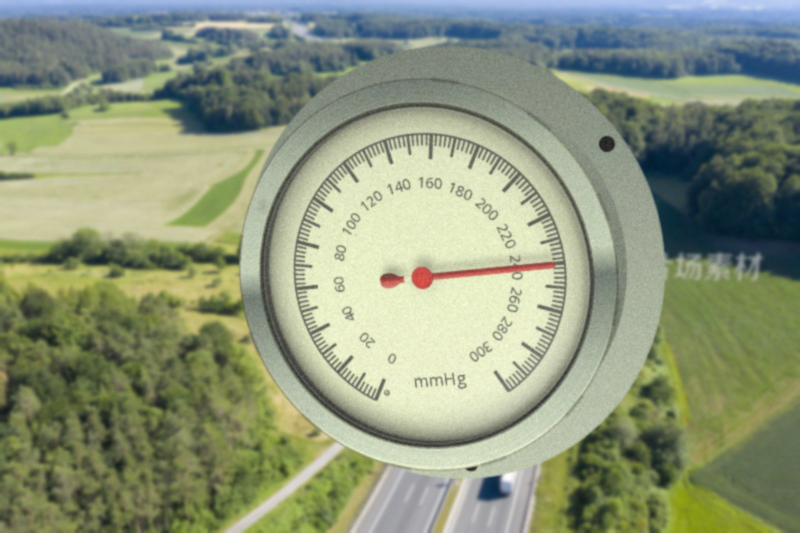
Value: 240 mmHg
